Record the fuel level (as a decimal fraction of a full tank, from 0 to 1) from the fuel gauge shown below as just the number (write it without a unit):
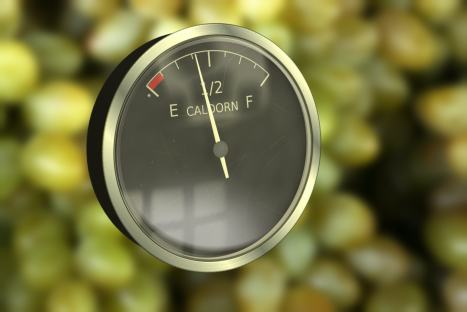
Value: 0.375
